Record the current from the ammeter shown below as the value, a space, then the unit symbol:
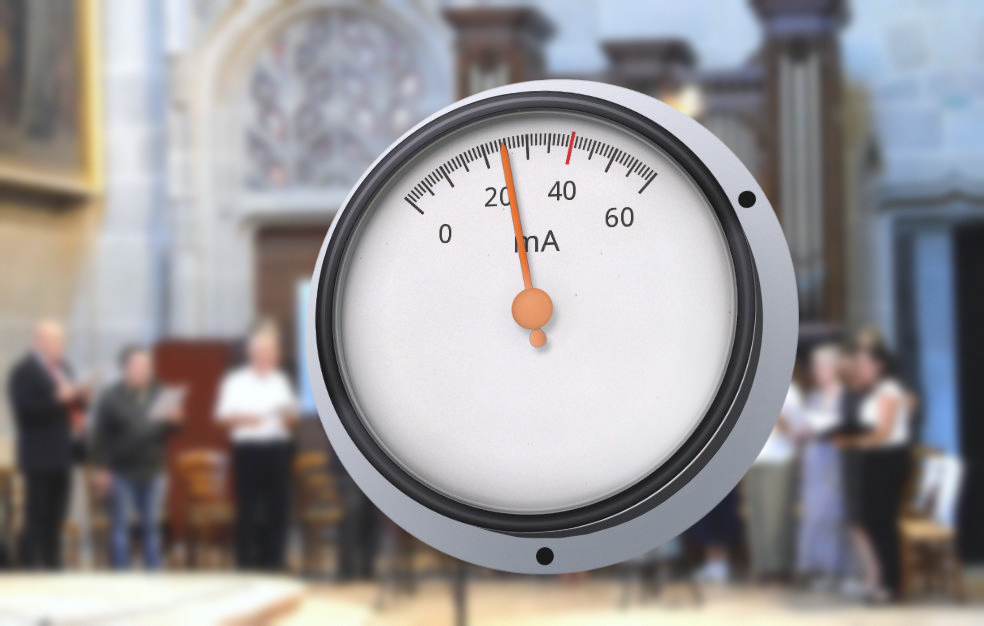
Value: 25 mA
